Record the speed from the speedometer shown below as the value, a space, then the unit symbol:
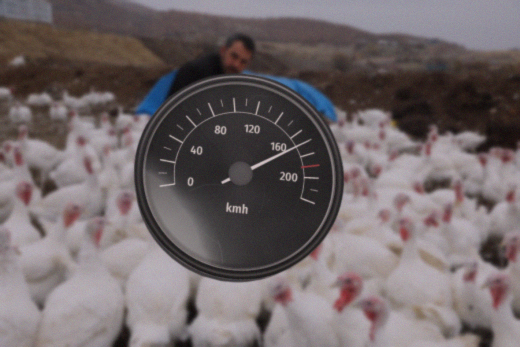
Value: 170 km/h
